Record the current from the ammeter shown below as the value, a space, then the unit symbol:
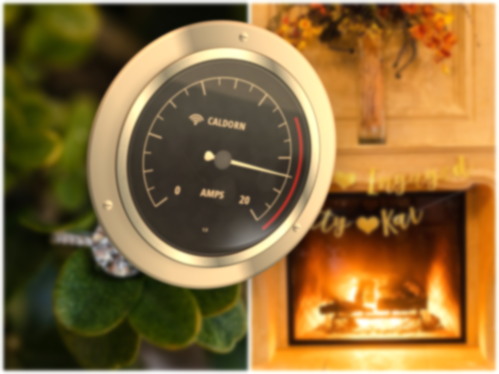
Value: 17 A
